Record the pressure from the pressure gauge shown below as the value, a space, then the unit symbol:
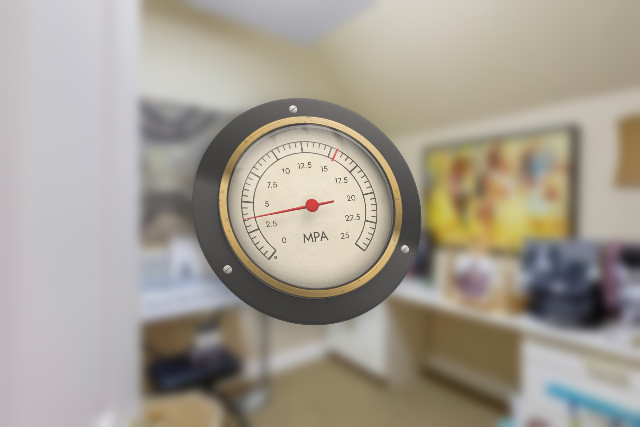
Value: 3.5 MPa
